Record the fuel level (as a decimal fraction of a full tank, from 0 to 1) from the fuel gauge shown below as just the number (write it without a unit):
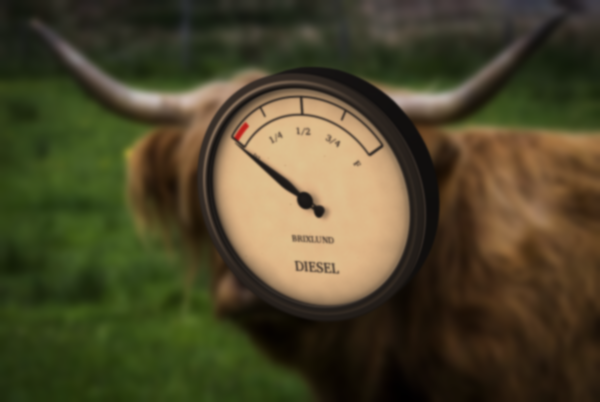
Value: 0
